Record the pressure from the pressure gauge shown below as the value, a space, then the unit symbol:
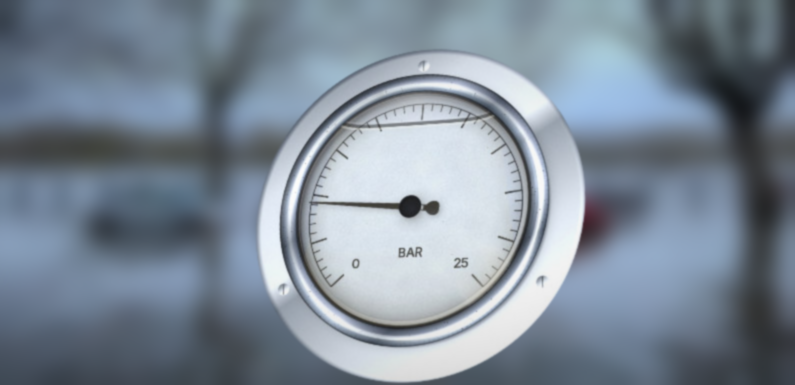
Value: 4.5 bar
